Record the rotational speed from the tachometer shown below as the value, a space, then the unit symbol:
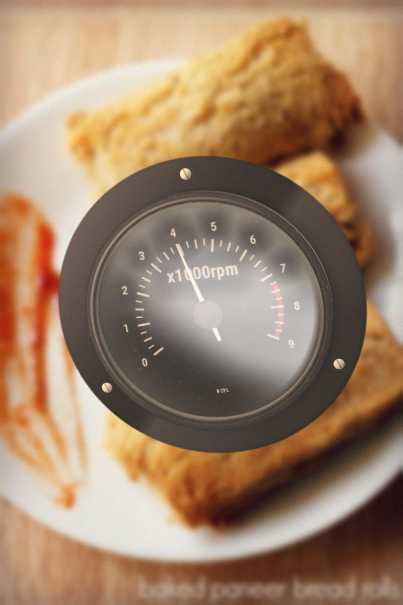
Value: 4000 rpm
